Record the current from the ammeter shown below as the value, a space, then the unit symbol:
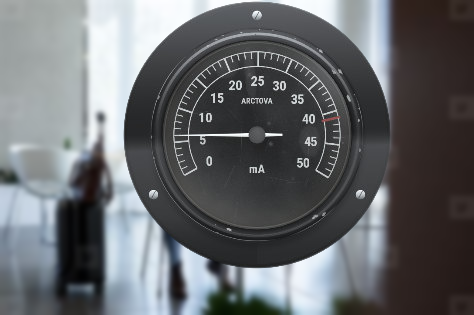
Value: 6 mA
